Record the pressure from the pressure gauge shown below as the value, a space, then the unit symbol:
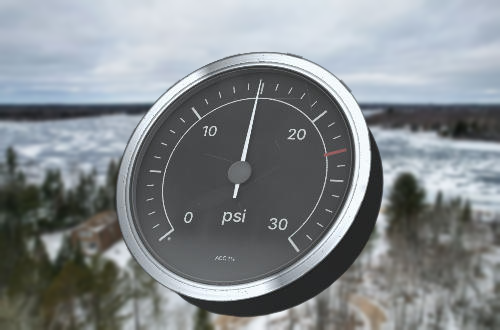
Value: 15 psi
